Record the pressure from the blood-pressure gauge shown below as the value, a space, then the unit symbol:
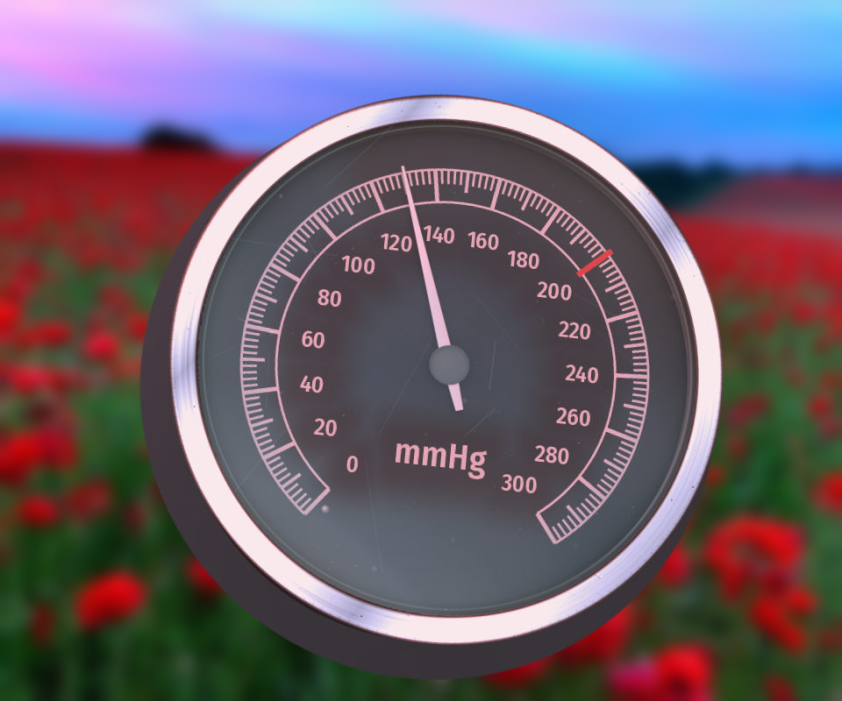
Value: 130 mmHg
